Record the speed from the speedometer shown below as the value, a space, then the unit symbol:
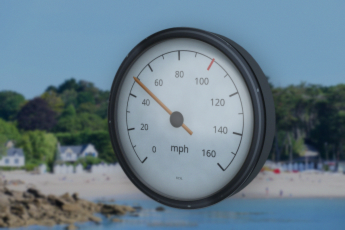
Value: 50 mph
